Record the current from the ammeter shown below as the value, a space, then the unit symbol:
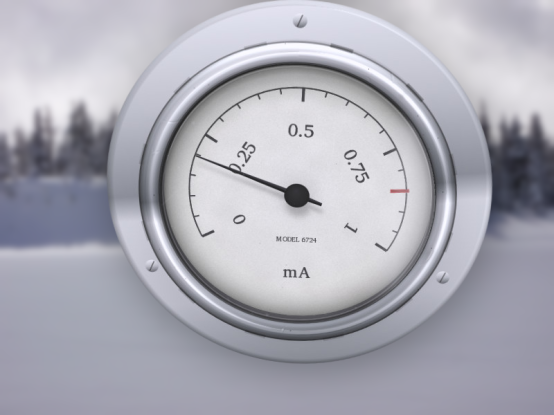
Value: 0.2 mA
